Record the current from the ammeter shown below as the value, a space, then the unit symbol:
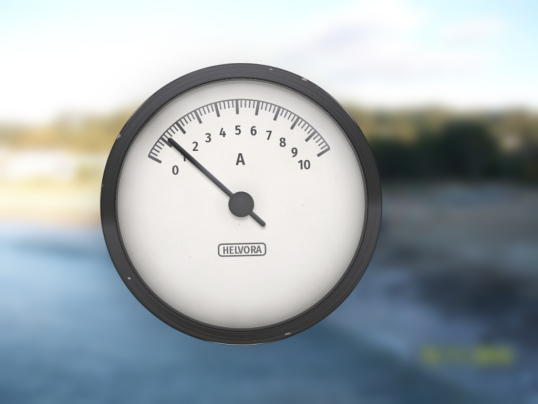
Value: 1.2 A
